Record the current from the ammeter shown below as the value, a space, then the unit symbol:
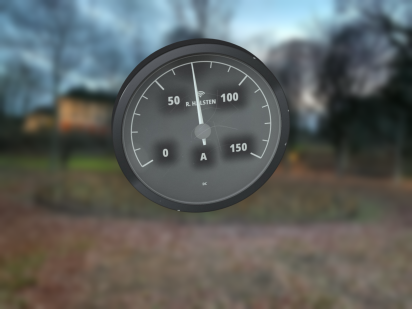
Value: 70 A
